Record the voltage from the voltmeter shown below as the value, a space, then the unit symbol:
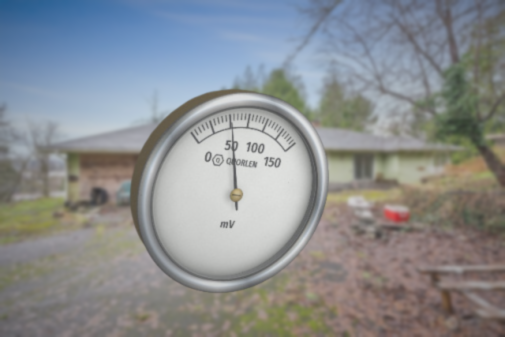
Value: 50 mV
